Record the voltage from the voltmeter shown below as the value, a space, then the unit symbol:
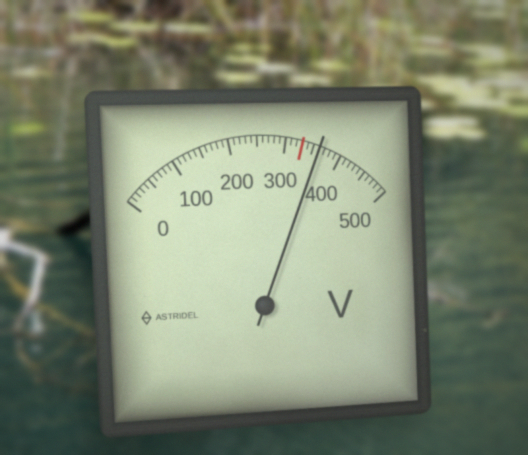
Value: 360 V
